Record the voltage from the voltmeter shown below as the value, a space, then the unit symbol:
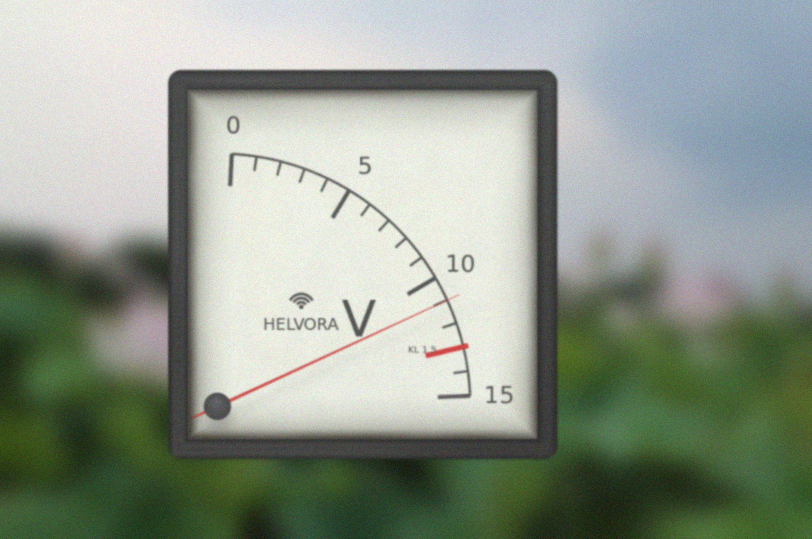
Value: 11 V
